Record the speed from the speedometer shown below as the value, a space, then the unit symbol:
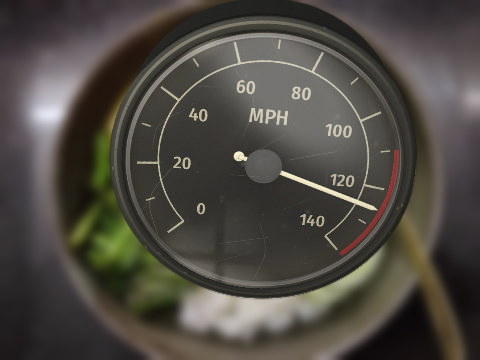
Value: 125 mph
